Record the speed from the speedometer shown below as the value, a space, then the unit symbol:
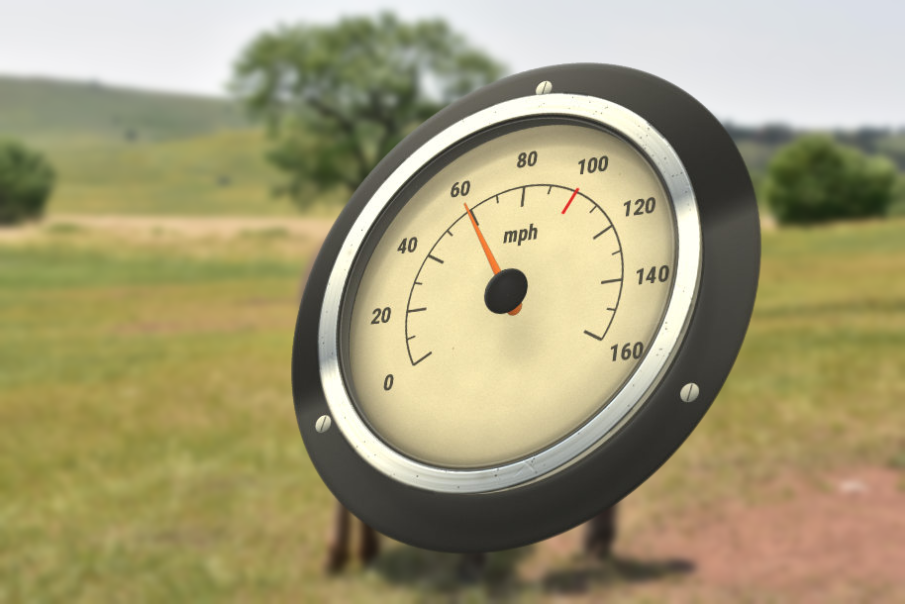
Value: 60 mph
